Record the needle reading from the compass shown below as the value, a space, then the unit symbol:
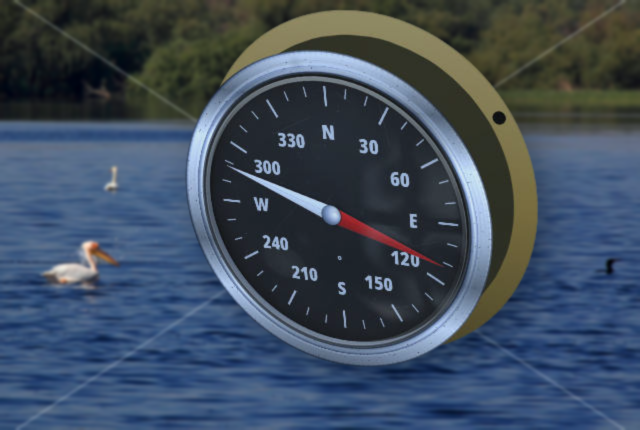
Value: 110 °
